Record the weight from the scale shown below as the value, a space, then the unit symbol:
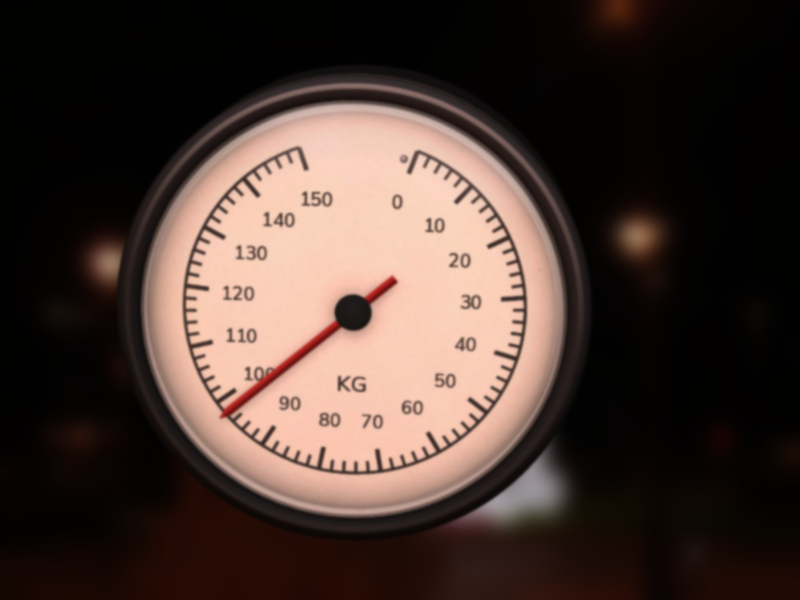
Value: 98 kg
